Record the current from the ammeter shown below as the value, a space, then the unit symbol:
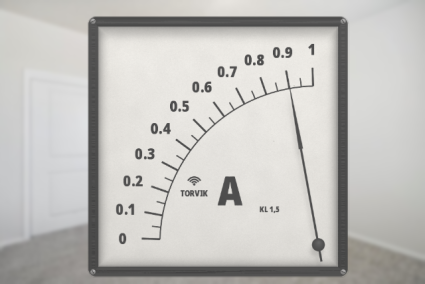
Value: 0.9 A
